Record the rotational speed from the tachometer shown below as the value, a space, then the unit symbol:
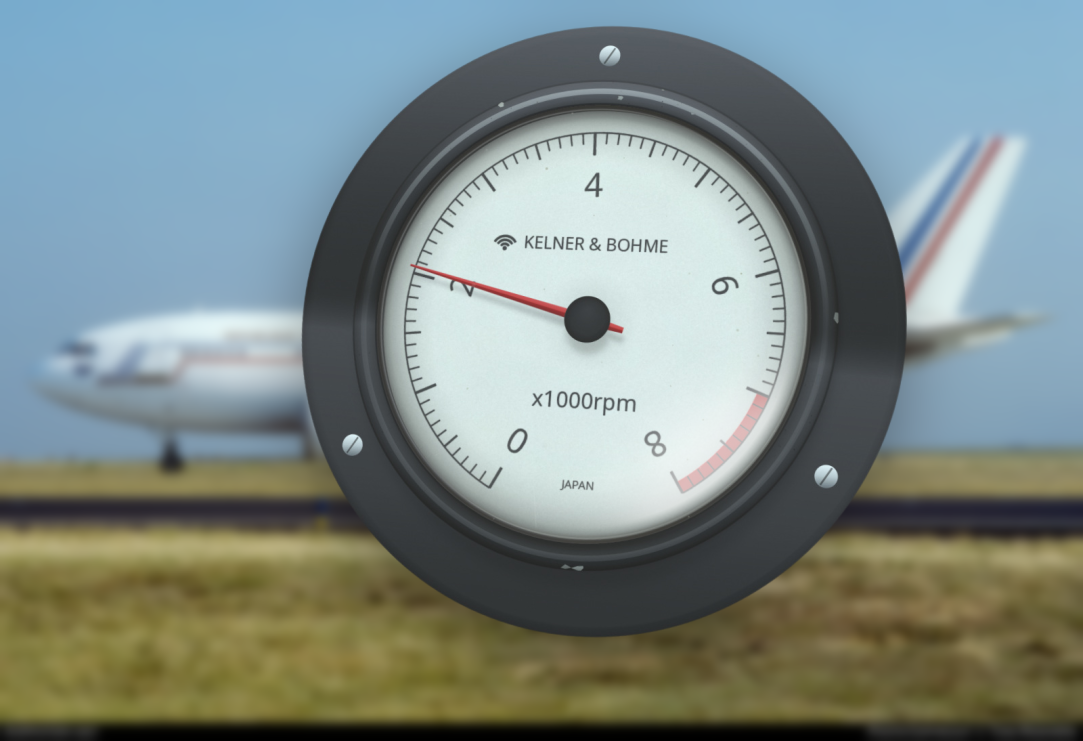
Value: 2050 rpm
